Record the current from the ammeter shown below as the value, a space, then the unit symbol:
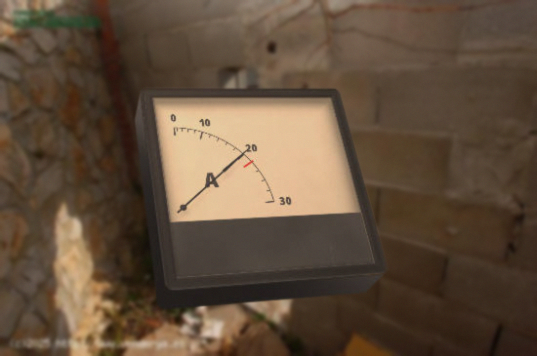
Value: 20 A
